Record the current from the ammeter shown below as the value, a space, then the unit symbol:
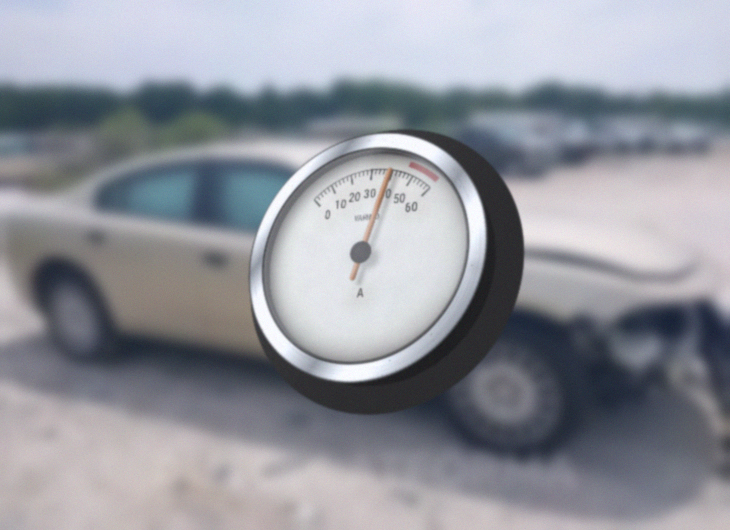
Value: 40 A
